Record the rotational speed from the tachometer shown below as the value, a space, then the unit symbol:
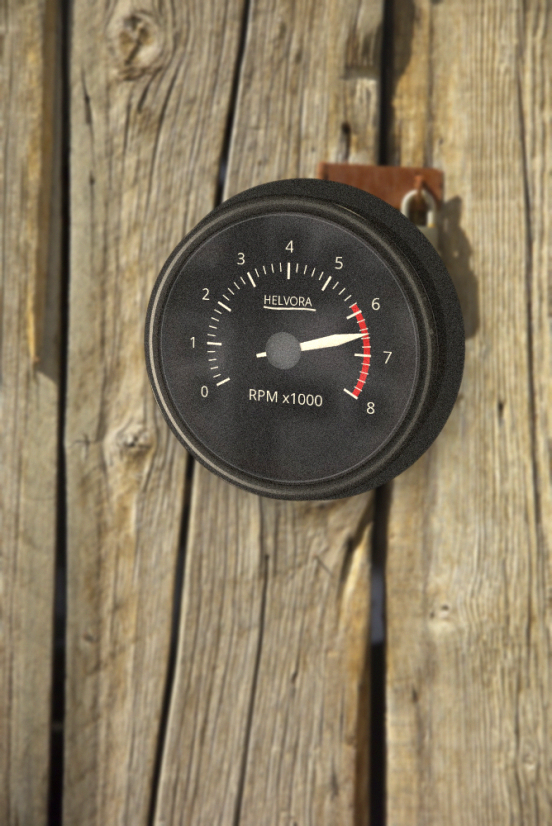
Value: 6500 rpm
